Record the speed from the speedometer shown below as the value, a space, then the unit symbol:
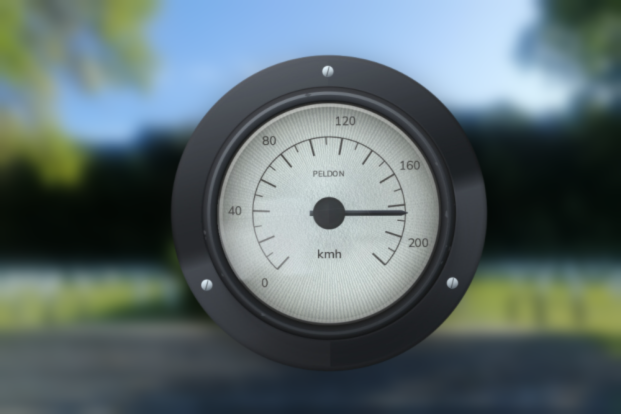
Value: 185 km/h
